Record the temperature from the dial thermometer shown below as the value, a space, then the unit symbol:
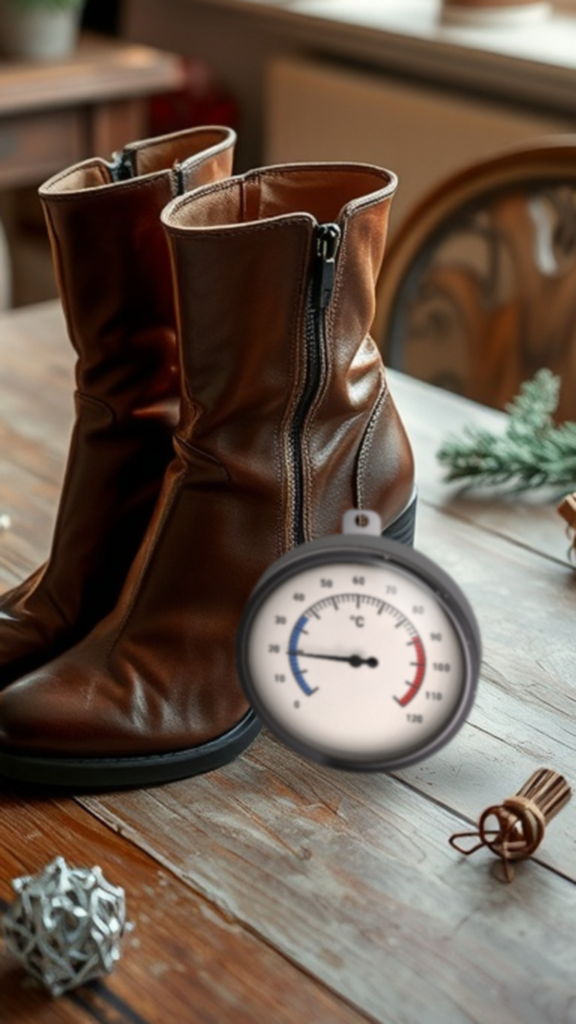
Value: 20 °C
